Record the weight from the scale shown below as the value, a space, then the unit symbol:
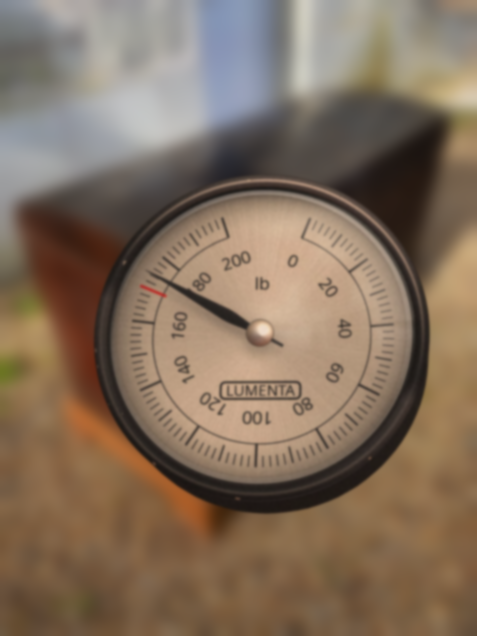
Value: 174 lb
